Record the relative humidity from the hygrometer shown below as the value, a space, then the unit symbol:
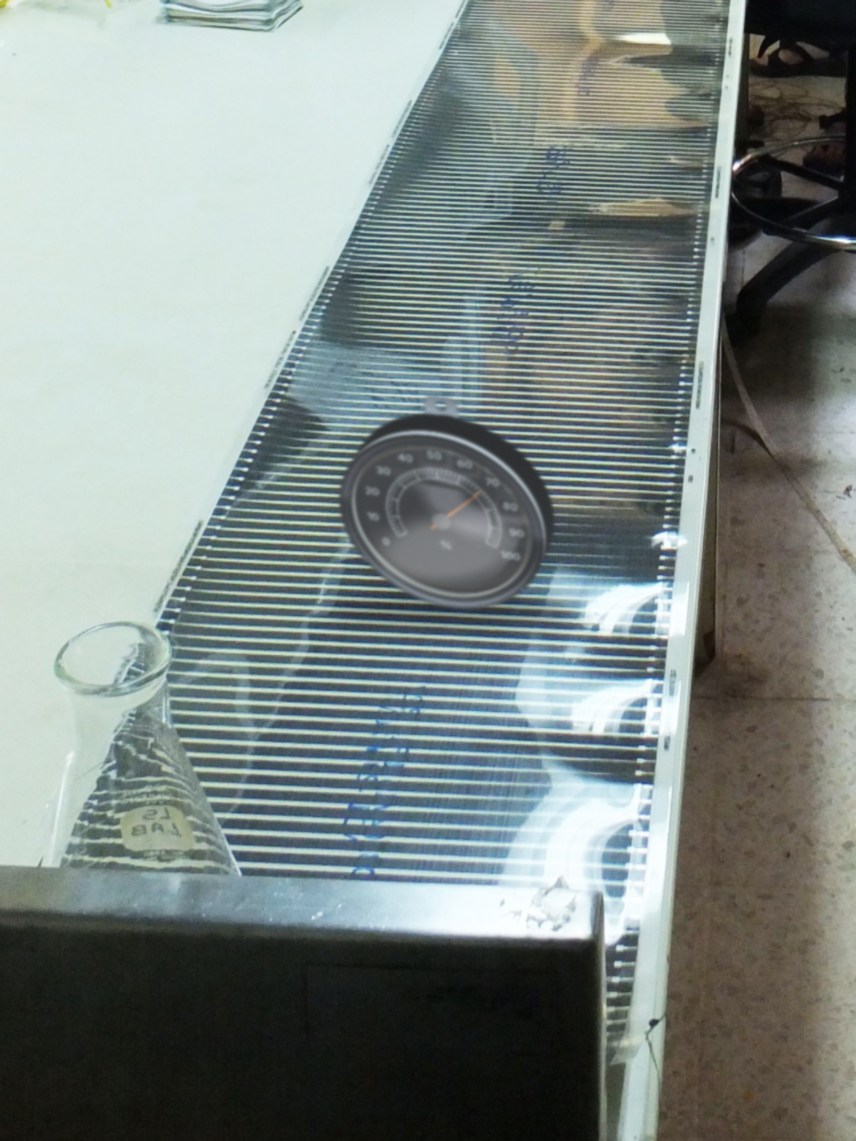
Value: 70 %
